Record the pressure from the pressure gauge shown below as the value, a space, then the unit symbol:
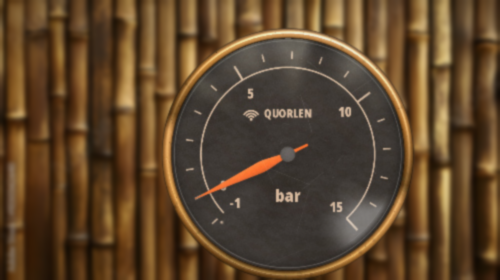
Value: 0 bar
